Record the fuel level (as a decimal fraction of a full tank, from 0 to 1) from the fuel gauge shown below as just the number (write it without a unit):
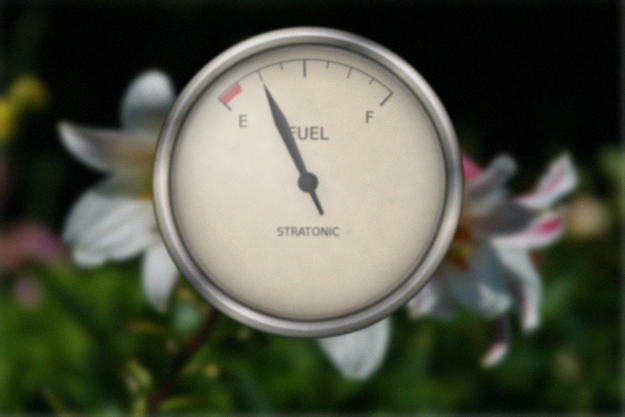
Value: 0.25
